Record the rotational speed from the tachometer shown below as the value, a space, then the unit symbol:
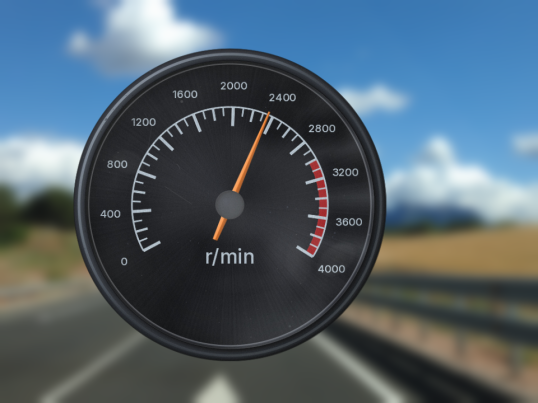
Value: 2350 rpm
